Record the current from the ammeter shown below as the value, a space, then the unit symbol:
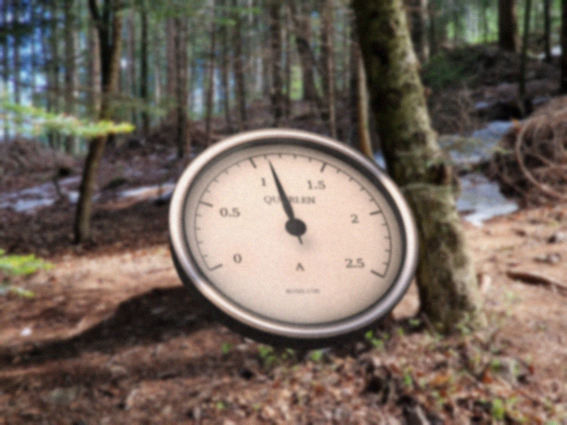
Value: 1.1 A
